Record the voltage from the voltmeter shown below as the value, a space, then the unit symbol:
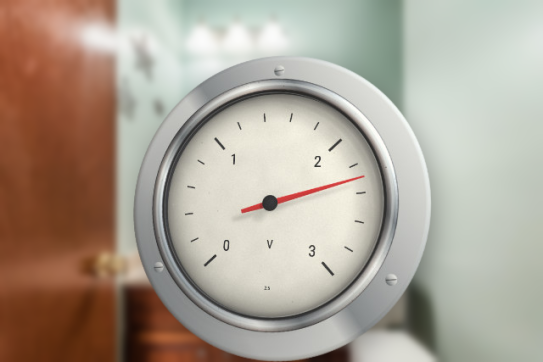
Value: 2.3 V
